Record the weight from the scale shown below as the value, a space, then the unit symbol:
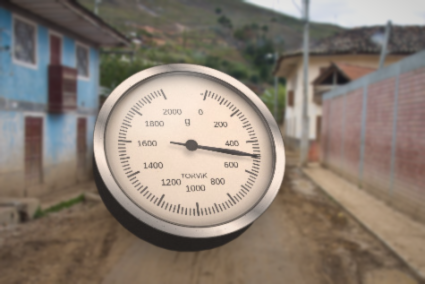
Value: 500 g
